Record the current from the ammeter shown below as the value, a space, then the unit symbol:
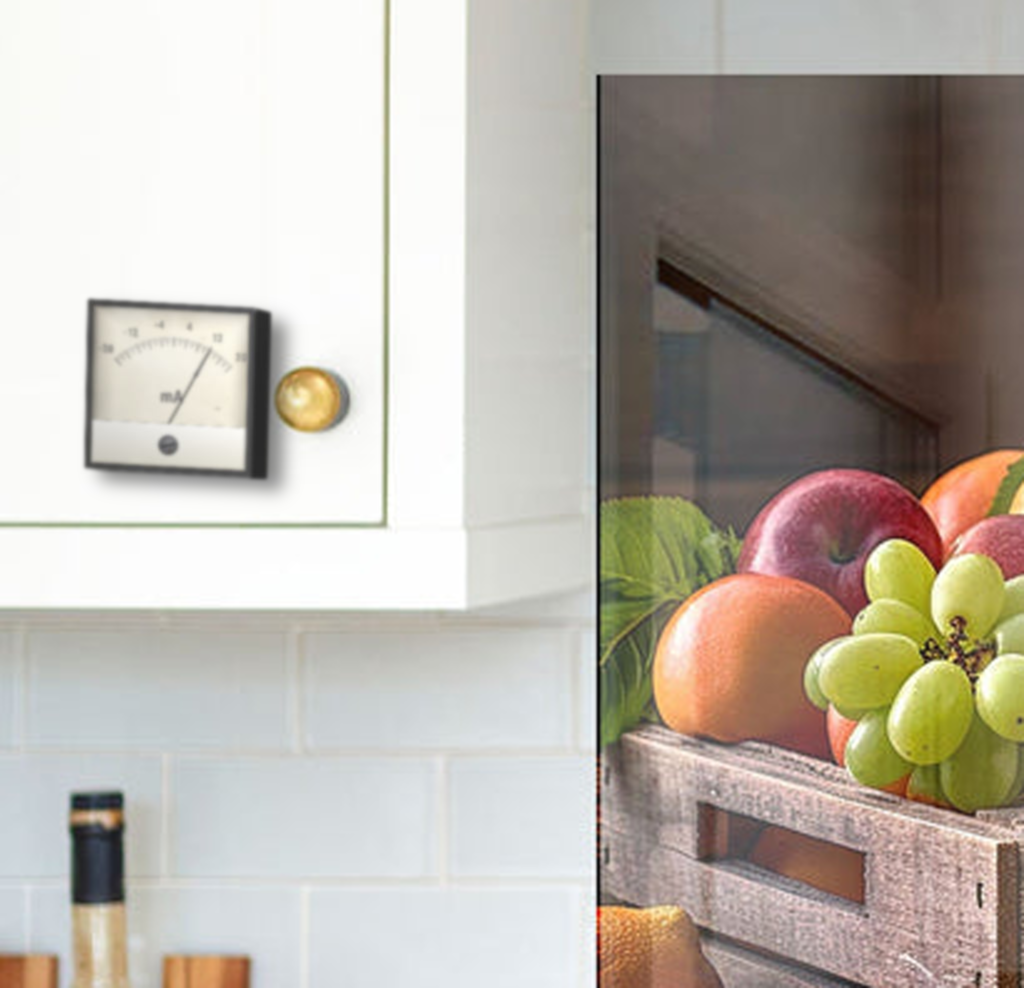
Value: 12 mA
